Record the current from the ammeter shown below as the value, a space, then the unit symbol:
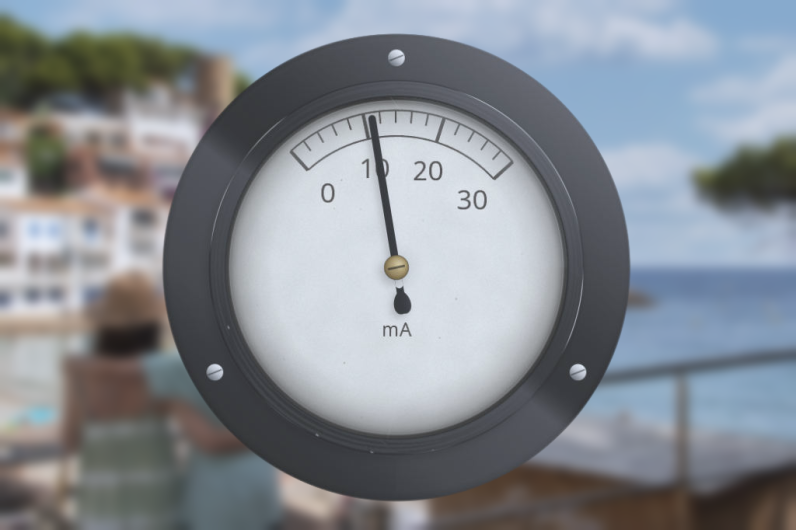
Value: 11 mA
